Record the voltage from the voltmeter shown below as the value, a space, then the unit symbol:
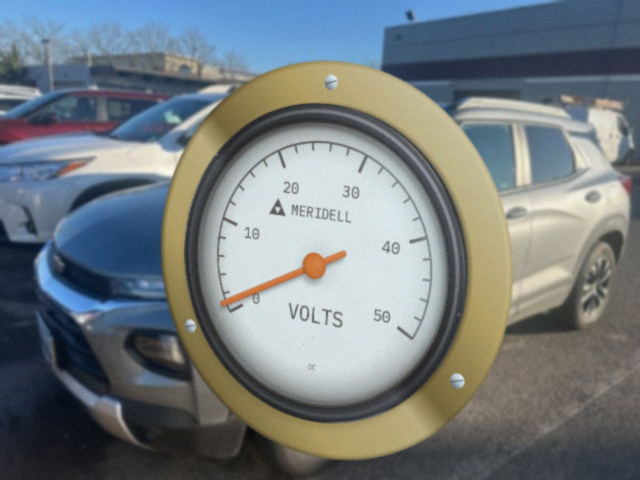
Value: 1 V
